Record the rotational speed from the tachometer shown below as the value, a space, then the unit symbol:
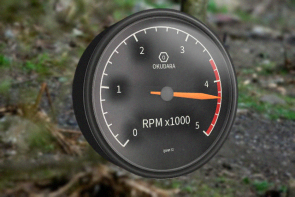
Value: 4300 rpm
